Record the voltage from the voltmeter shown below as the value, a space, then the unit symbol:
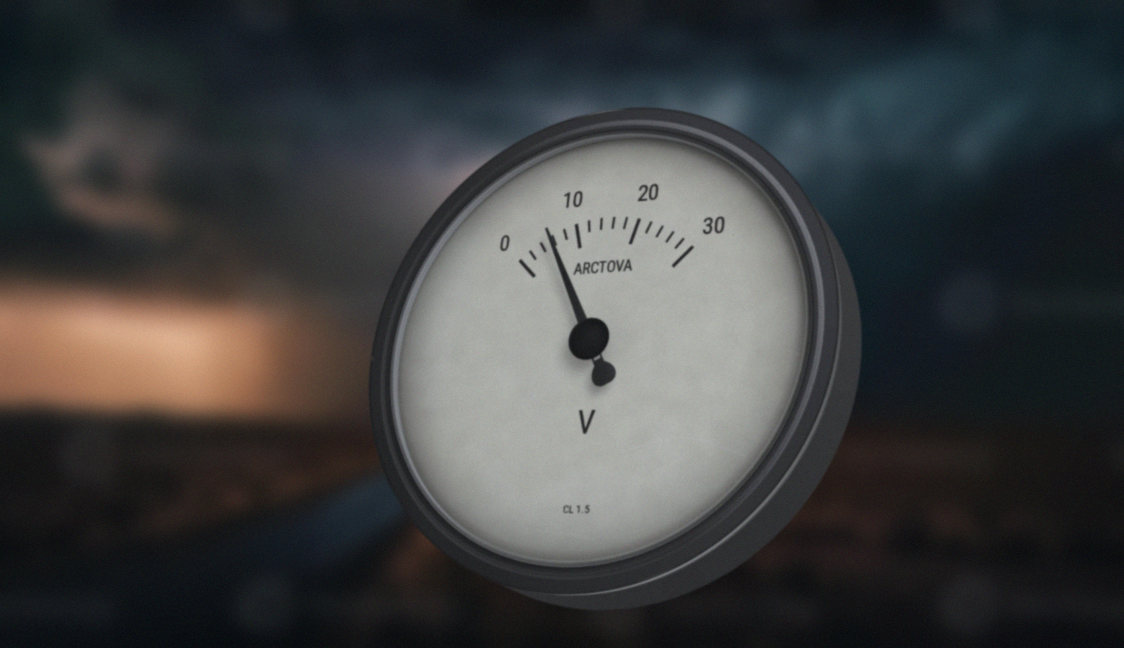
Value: 6 V
